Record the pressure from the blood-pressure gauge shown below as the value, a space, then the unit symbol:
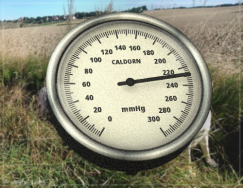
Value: 230 mmHg
